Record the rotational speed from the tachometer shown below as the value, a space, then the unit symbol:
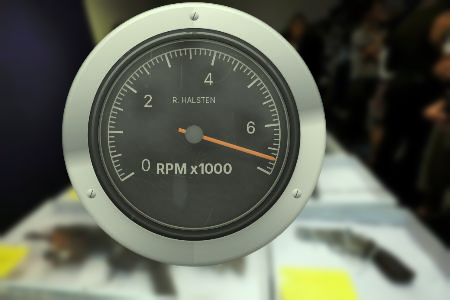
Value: 6700 rpm
